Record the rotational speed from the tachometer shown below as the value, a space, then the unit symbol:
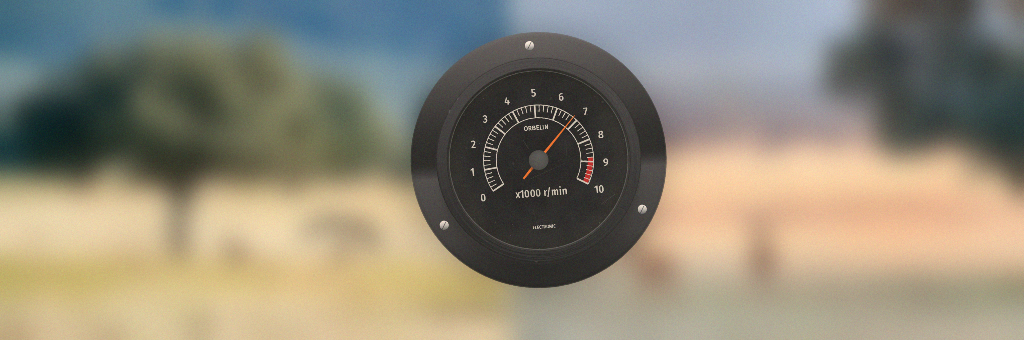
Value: 6800 rpm
